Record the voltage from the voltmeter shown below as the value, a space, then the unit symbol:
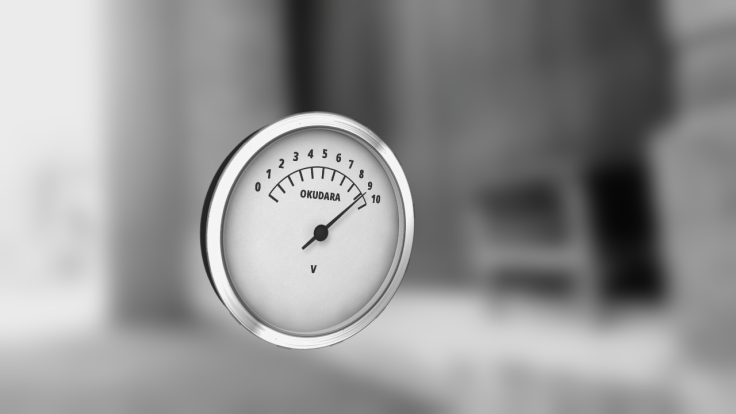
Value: 9 V
